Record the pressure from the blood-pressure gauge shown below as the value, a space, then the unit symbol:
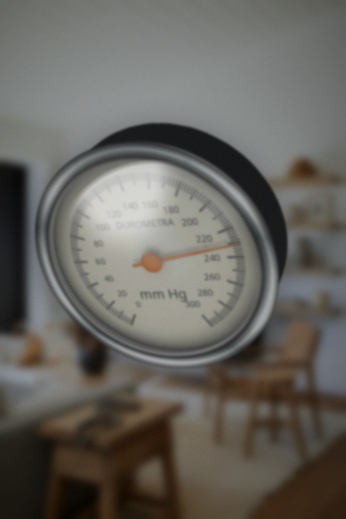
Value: 230 mmHg
